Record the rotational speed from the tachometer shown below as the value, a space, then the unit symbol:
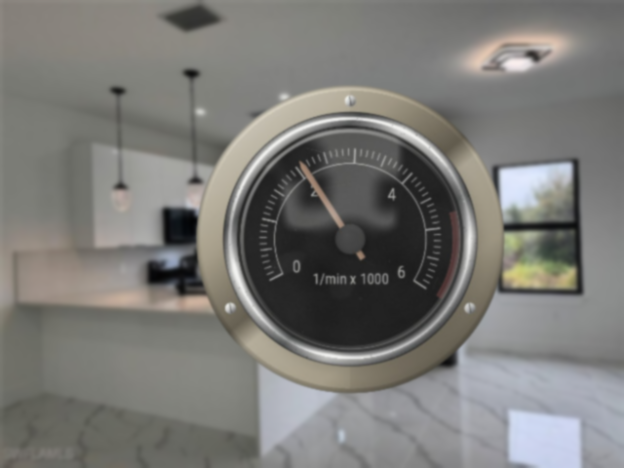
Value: 2100 rpm
